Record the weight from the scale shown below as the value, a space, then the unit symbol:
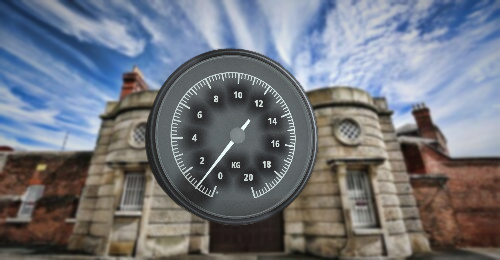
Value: 1 kg
